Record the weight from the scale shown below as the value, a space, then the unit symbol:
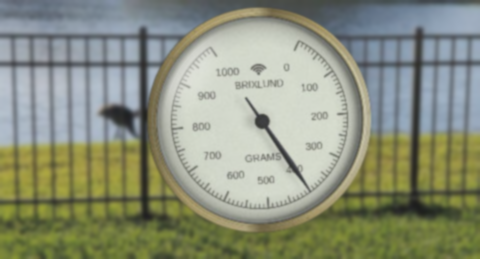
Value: 400 g
